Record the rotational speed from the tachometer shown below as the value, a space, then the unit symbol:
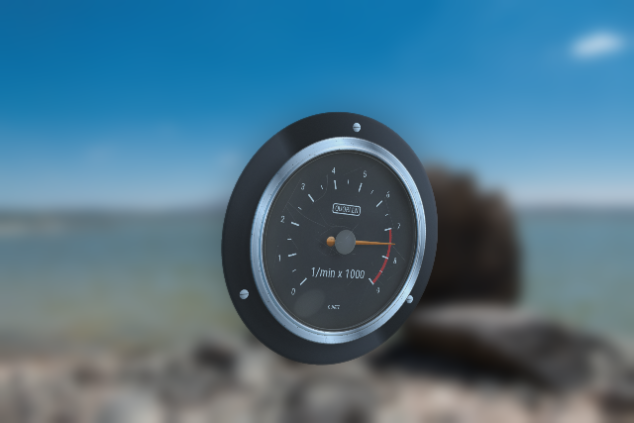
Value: 7500 rpm
